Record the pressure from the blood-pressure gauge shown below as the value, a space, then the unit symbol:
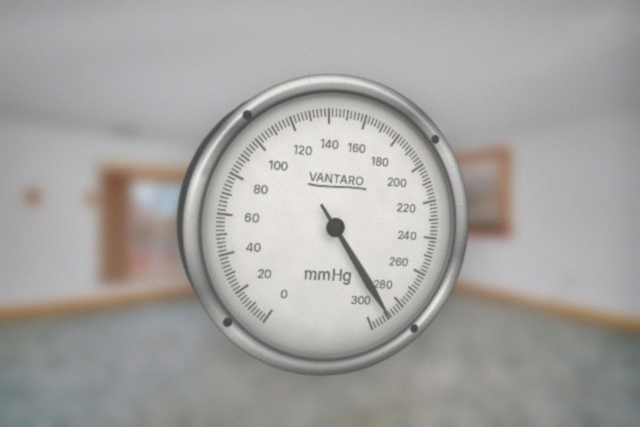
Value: 290 mmHg
